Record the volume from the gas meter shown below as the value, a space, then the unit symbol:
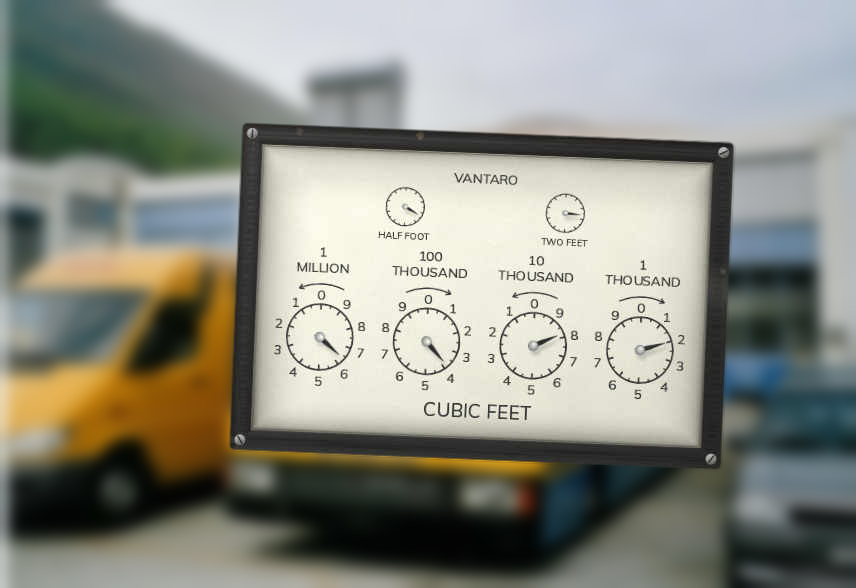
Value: 638200 ft³
